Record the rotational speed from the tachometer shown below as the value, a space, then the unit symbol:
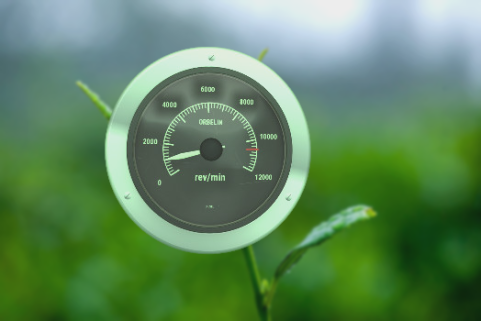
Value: 1000 rpm
